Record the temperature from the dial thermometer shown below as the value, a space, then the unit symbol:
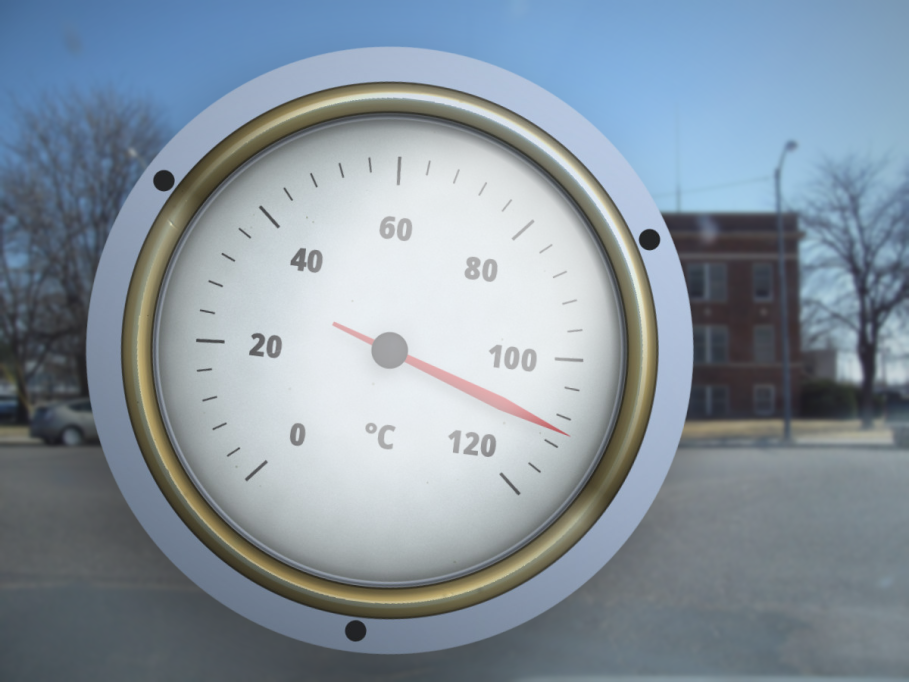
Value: 110 °C
